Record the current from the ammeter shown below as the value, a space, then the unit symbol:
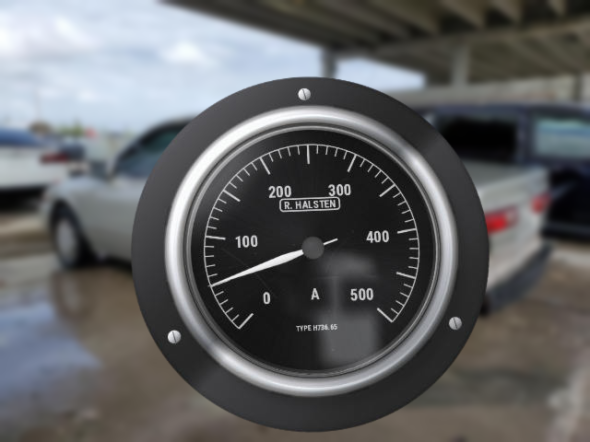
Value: 50 A
